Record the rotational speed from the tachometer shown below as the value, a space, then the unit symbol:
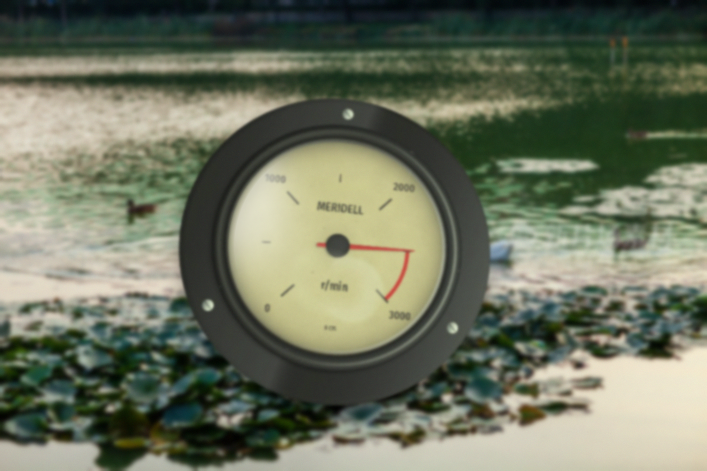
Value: 2500 rpm
